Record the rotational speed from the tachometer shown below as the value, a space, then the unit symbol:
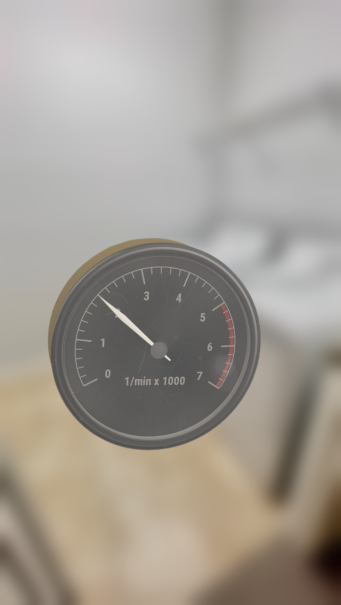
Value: 2000 rpm
